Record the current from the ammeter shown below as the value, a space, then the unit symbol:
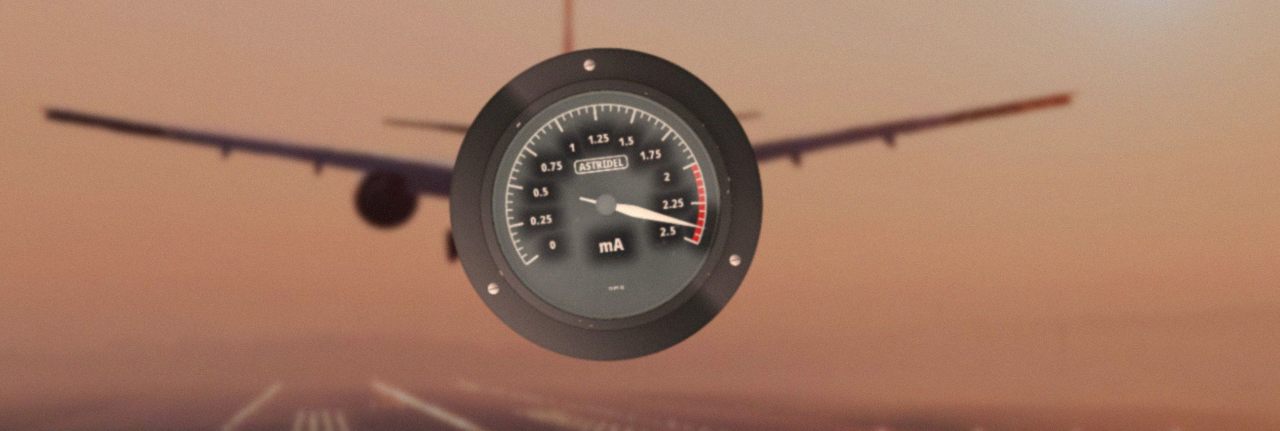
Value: 2.4 mA
